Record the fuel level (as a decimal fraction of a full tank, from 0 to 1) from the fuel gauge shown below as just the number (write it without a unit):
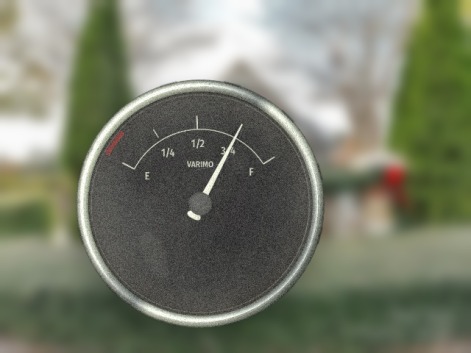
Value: 0.75
